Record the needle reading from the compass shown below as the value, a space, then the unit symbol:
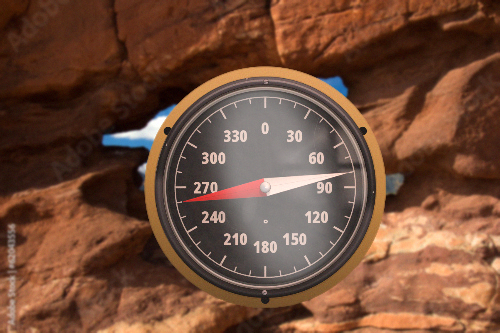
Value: 260 °
